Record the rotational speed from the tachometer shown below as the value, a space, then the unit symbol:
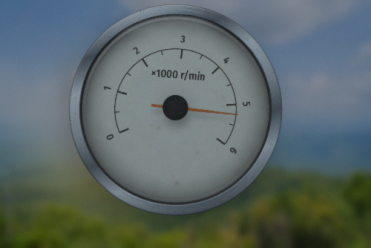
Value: 5250 rpm
